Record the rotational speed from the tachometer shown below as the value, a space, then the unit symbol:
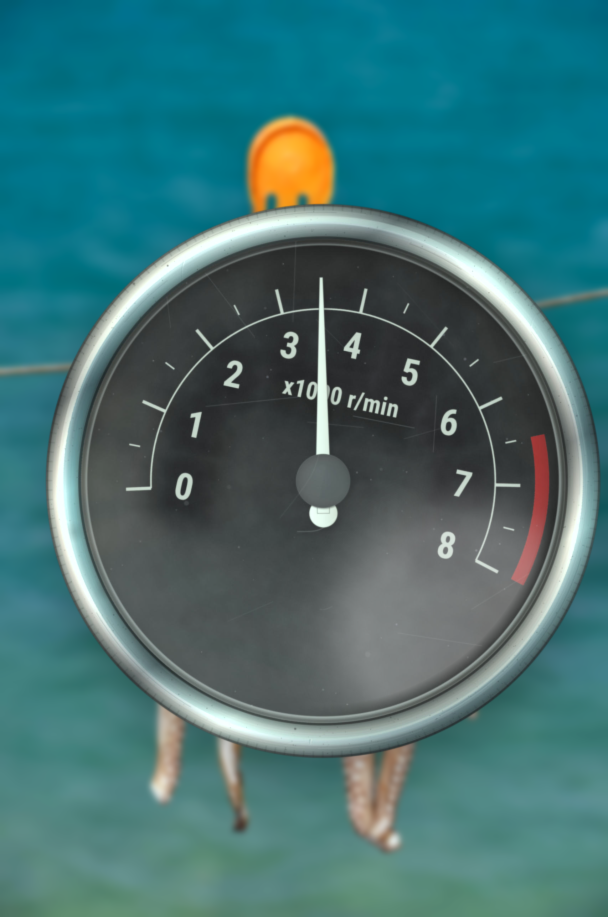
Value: 3500 rpm
